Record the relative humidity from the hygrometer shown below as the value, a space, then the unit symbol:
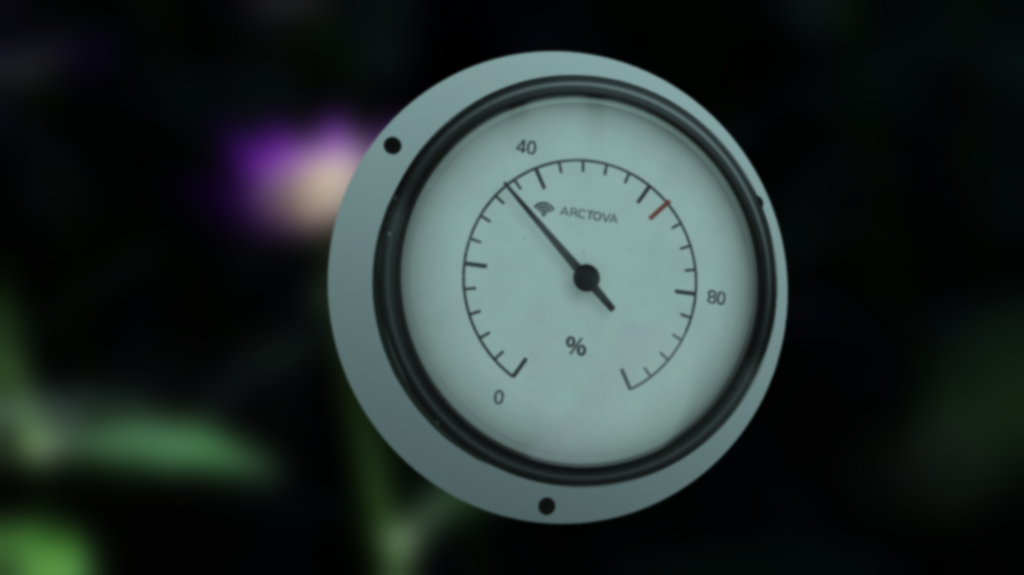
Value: 34 %
